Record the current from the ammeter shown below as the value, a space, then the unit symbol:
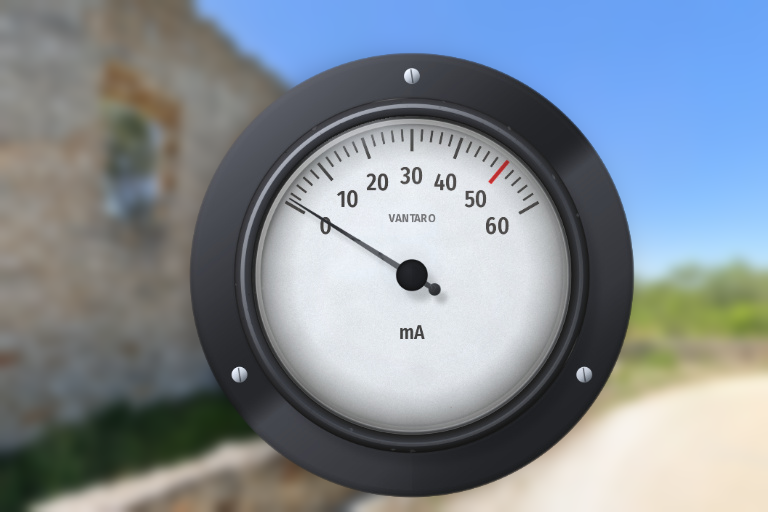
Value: 1 mA
